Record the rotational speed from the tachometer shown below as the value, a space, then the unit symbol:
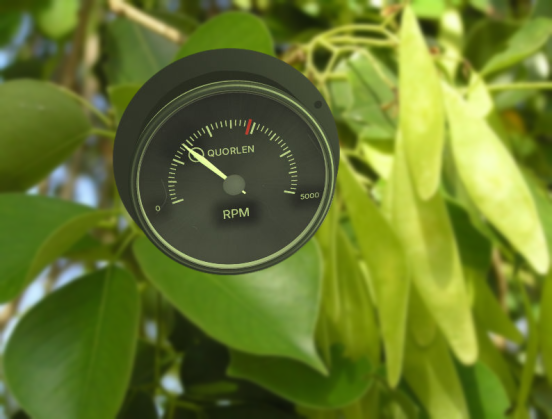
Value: 1400 rpm
